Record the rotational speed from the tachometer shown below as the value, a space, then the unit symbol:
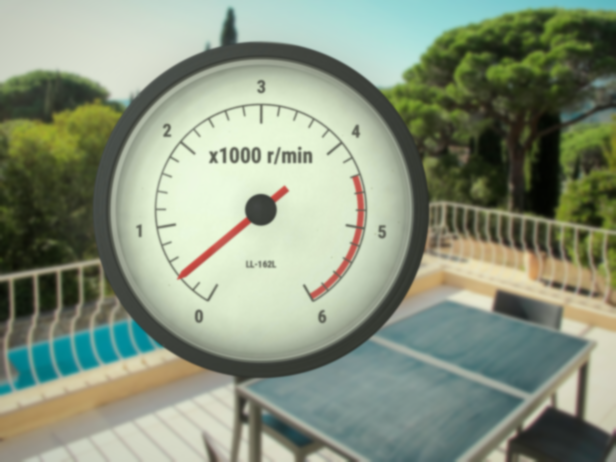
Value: 400 rpm
